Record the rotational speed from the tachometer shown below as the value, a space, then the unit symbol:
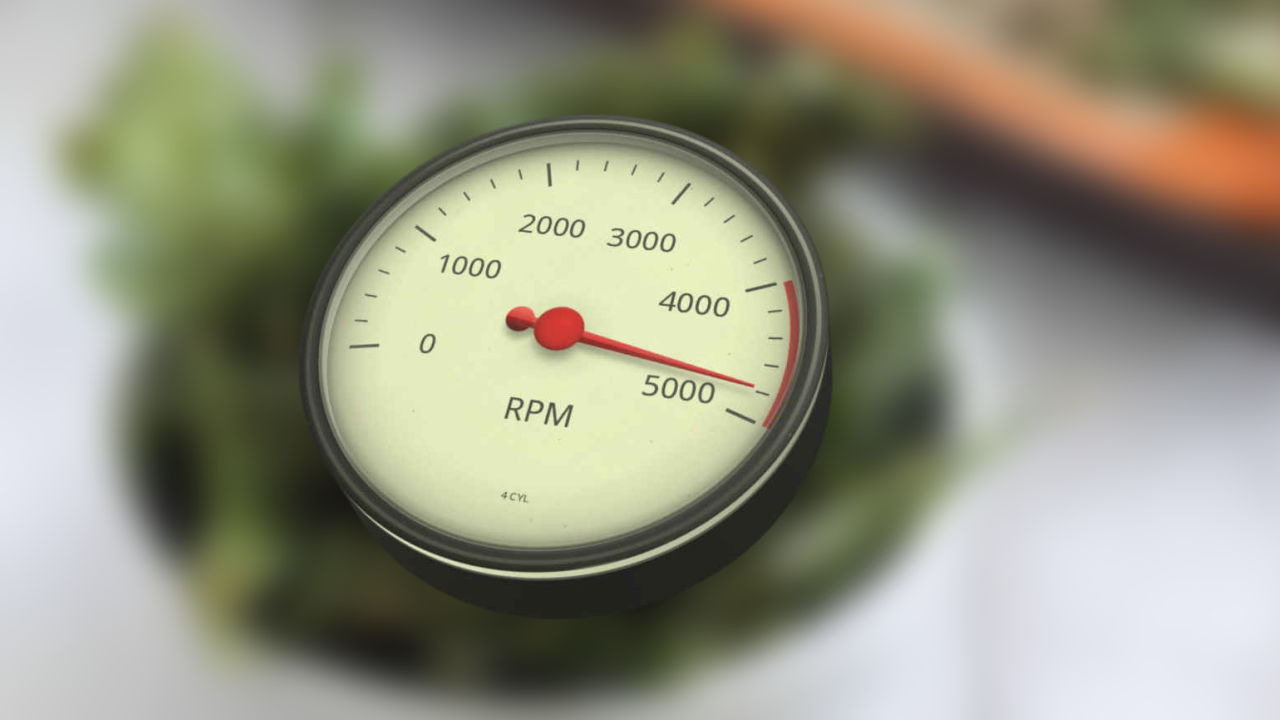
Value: 4800 rpm
